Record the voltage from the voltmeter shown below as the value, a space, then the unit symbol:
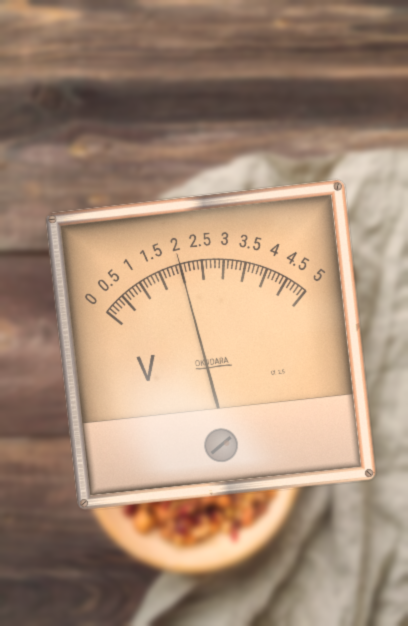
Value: 2 V
